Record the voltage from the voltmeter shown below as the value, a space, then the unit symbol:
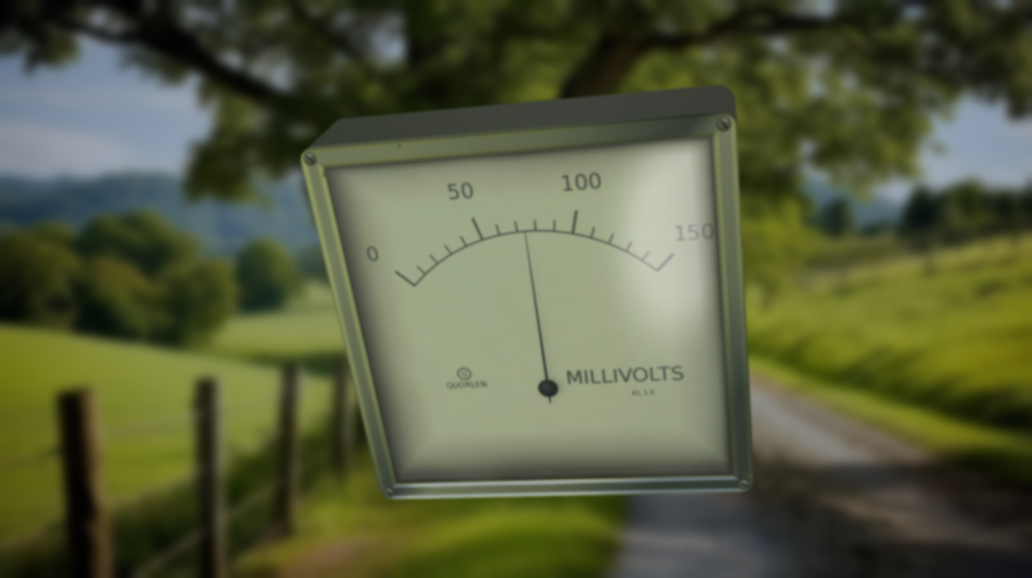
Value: 75 mV
